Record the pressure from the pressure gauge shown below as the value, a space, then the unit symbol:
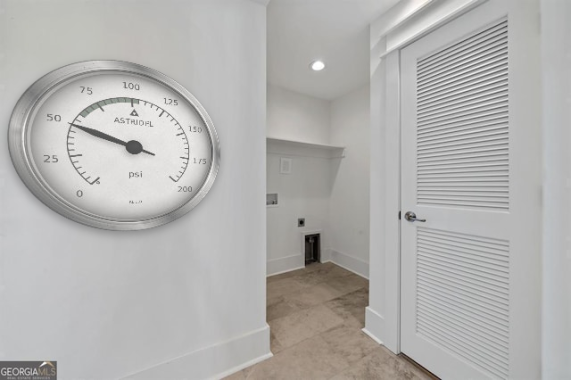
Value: 50 psi
